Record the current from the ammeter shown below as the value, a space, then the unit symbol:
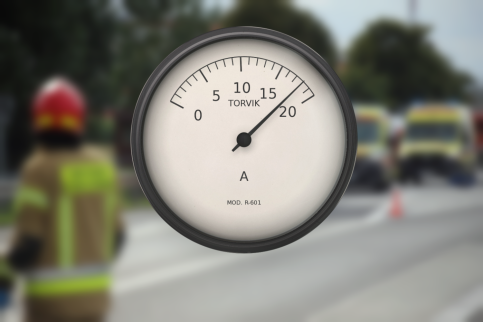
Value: 18 A
